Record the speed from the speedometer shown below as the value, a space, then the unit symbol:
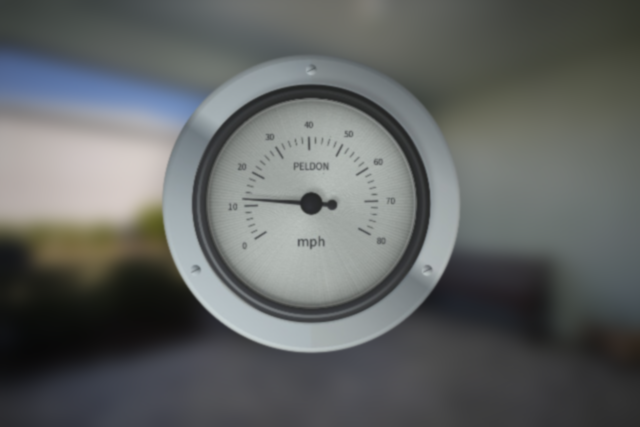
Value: 12 mph
